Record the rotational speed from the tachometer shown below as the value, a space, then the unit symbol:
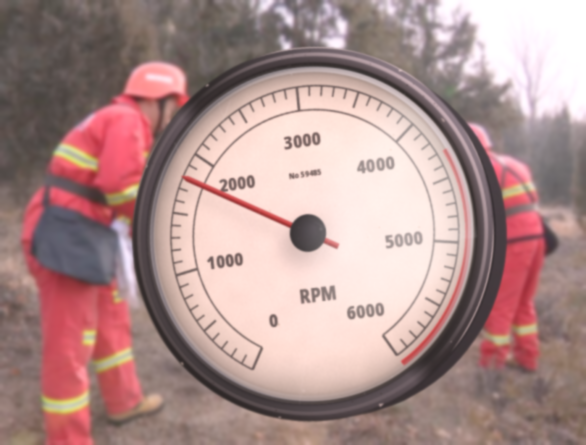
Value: 1800 rpm
